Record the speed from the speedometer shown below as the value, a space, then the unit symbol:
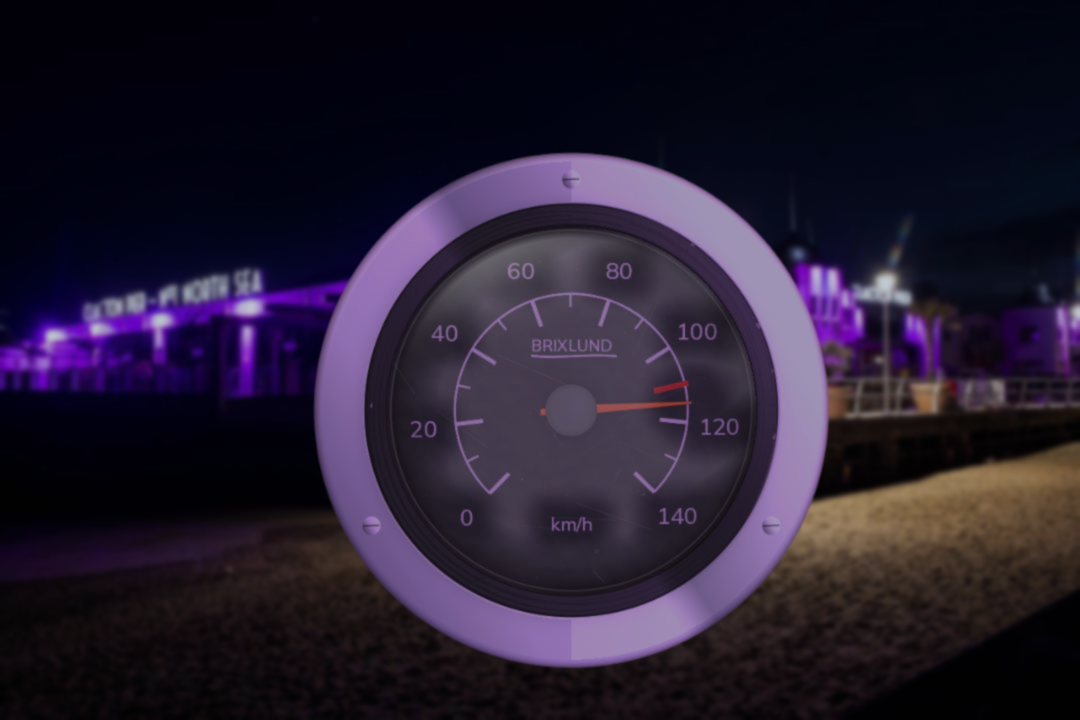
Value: 115 km/h
